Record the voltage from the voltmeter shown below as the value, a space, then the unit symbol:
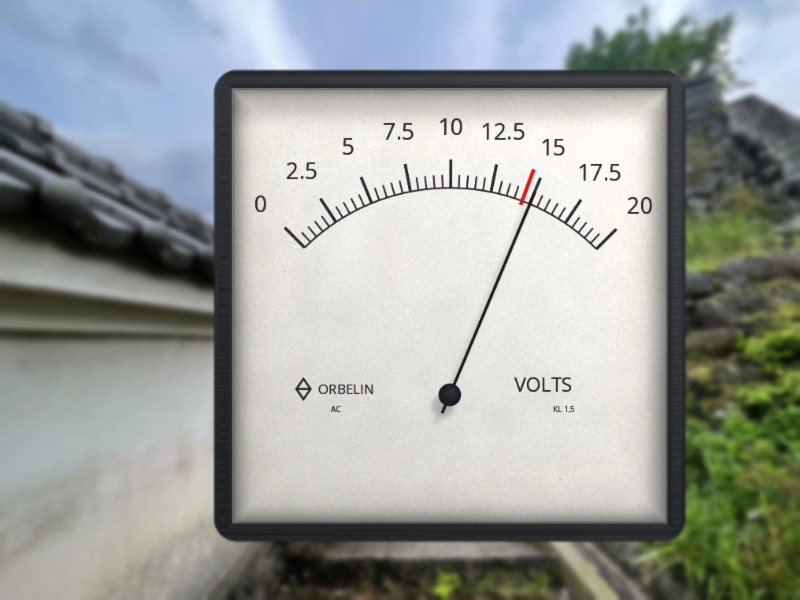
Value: 15 V
